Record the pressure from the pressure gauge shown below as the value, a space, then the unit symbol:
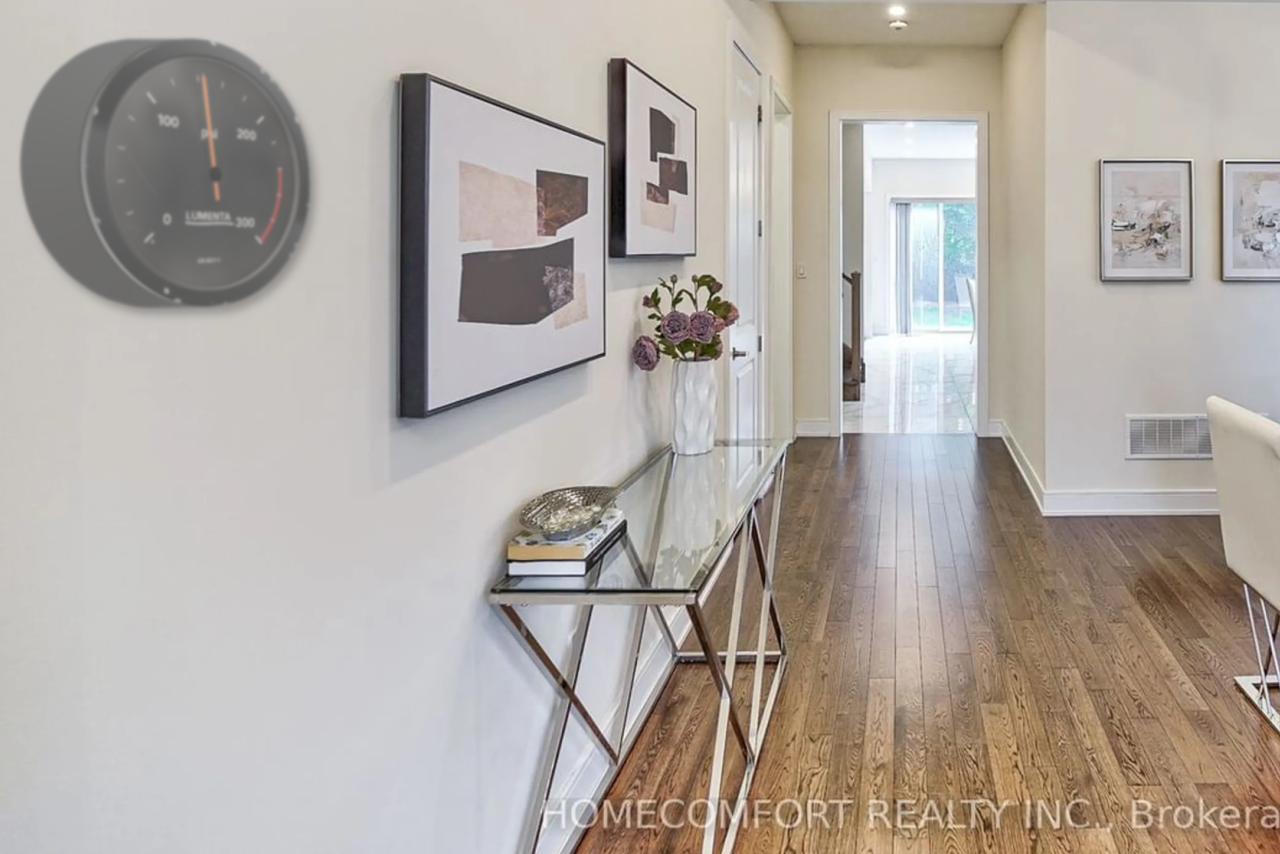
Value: 140 psi
